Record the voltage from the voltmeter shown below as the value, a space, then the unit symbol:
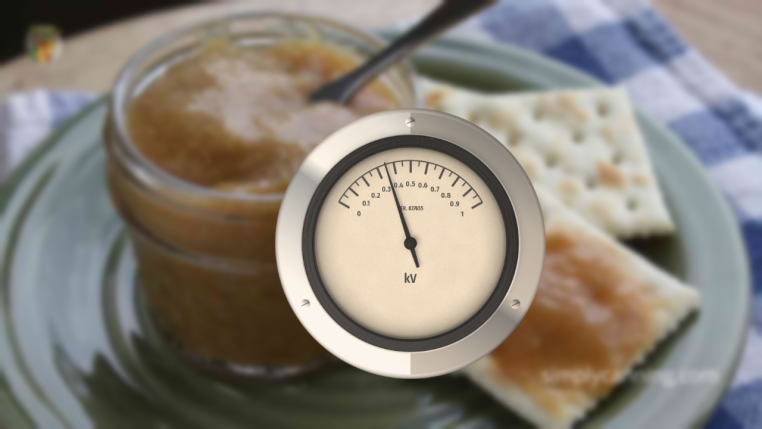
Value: 0.35 kV
